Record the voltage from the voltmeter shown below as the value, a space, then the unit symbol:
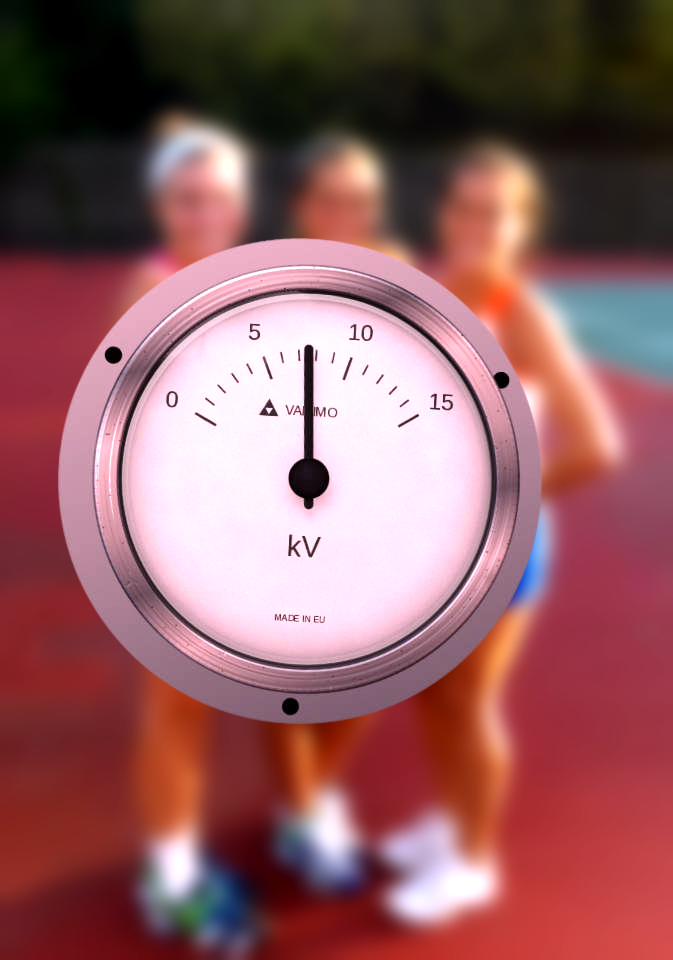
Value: 7.5 kV
